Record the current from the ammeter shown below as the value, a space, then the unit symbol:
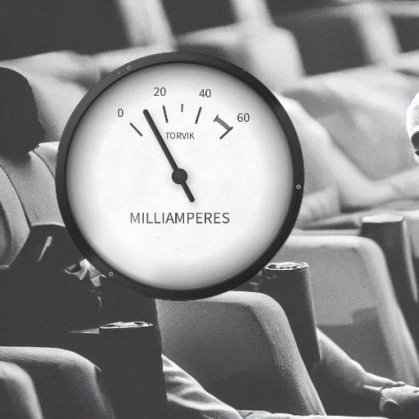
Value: 10 mA
